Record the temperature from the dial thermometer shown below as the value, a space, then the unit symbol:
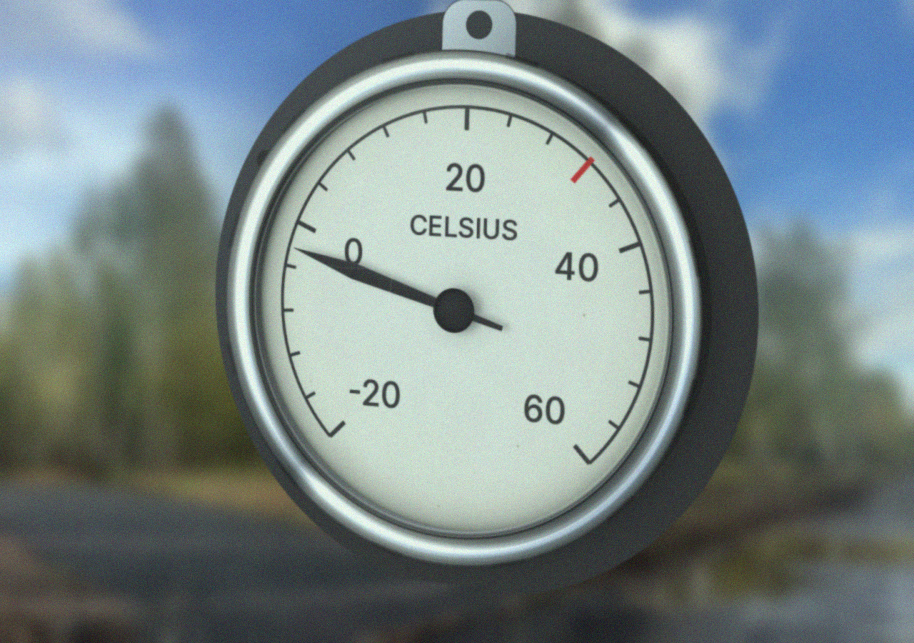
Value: -2 °C
